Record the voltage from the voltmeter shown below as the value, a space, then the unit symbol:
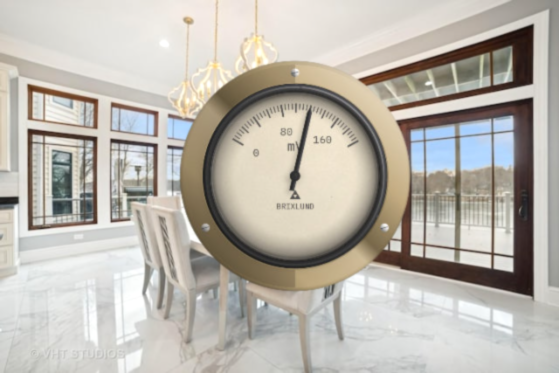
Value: 120 mV
